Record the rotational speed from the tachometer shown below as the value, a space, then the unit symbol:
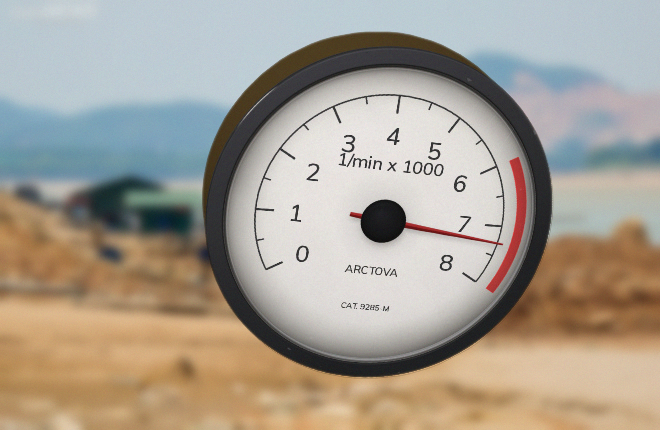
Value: 7250 rpm
